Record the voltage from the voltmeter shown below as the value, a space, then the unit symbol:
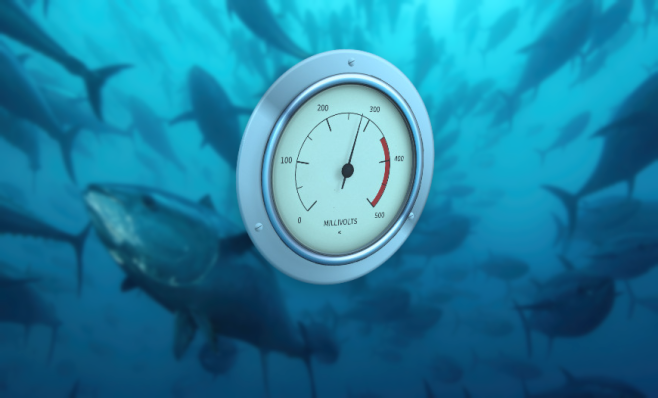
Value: 275 mV
